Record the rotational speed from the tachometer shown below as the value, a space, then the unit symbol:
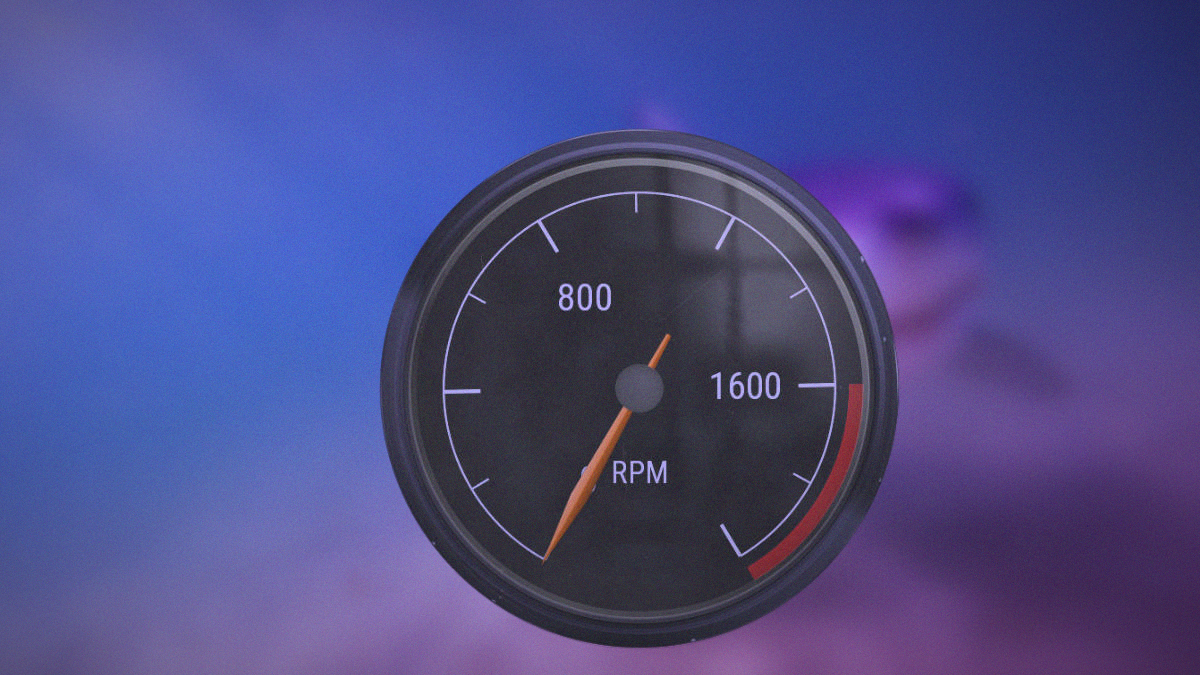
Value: 0 rpm
